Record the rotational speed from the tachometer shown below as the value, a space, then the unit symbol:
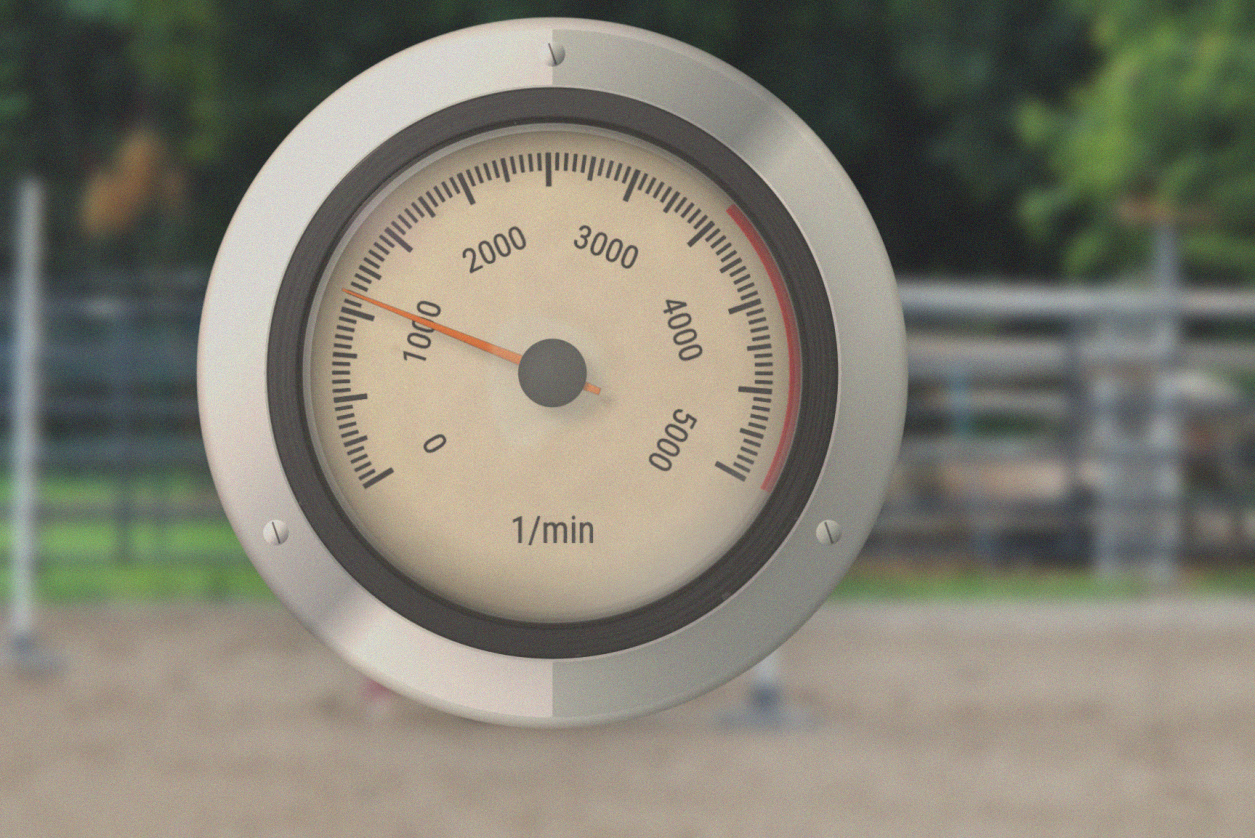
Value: 1100 rpm
